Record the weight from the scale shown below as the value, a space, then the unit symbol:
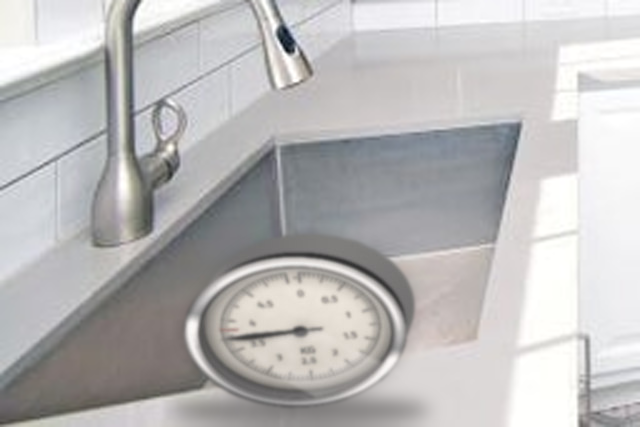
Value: 3.75 kg
